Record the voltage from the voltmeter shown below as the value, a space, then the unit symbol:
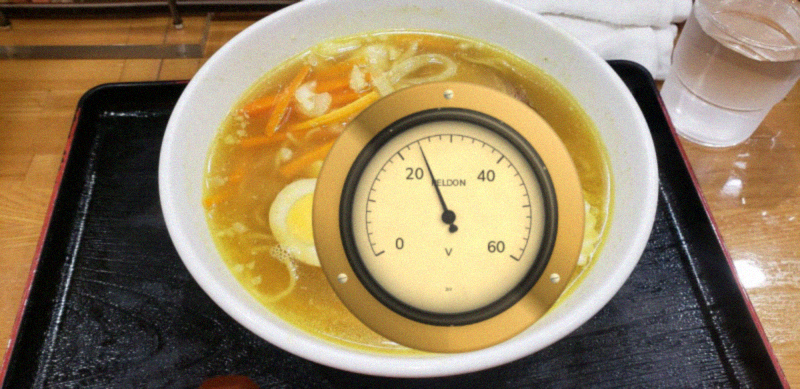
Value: 24 V
